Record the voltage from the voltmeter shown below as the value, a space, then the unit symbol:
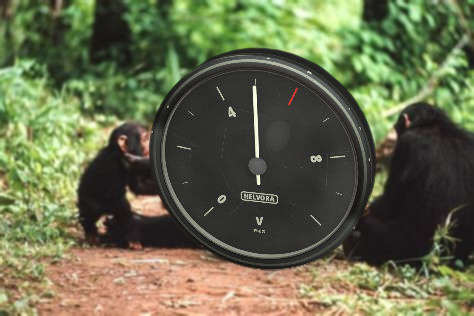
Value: 5 V
